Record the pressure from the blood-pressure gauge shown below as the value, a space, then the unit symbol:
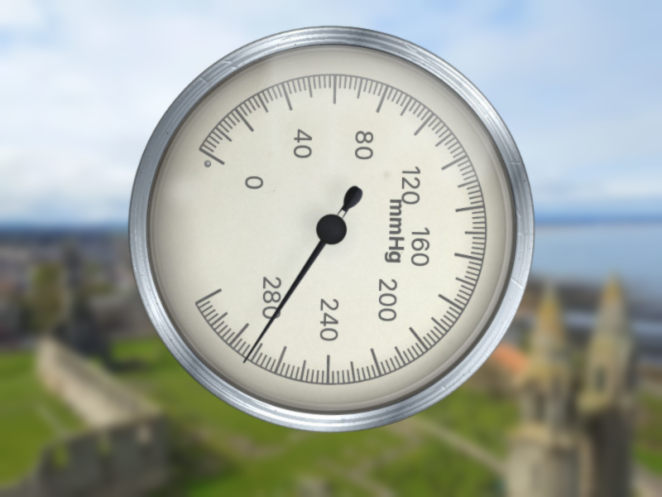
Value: 272 mmHg
